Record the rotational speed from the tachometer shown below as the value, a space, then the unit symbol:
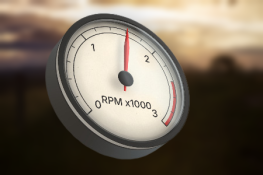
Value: 1600 rpm
